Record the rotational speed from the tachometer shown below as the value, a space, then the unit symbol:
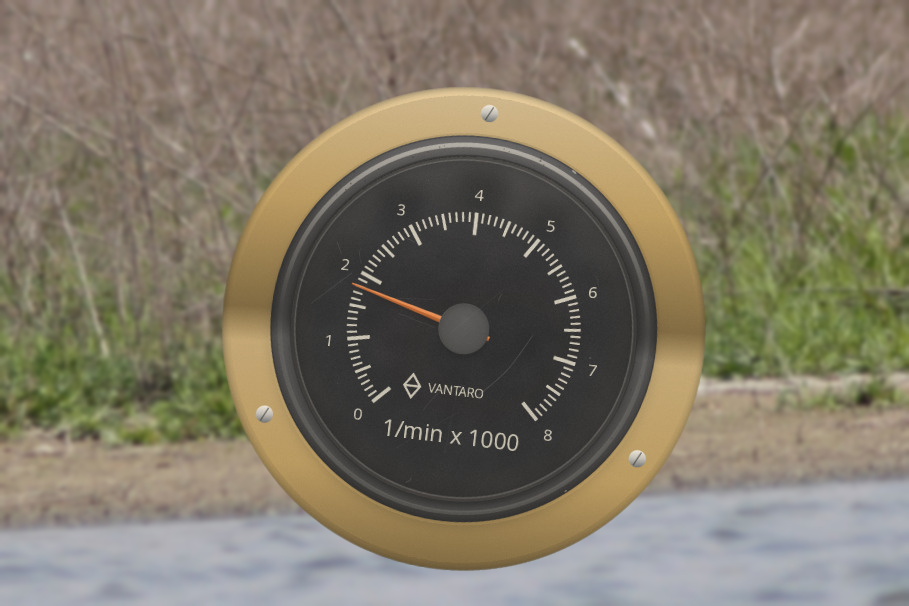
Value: 1800 rpm
